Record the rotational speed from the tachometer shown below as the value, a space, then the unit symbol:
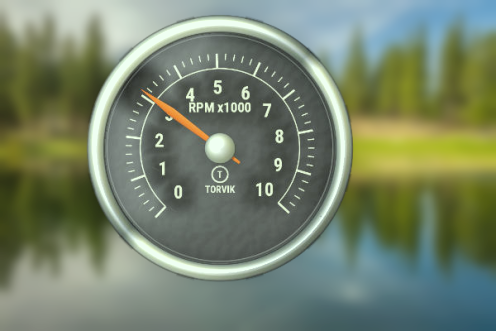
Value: 3100 rpm
